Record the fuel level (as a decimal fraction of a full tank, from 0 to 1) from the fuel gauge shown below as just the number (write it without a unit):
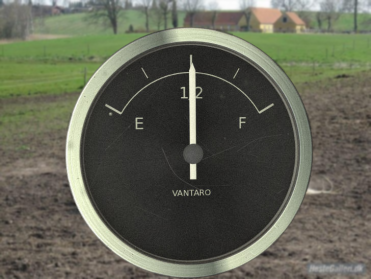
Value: 0.5
